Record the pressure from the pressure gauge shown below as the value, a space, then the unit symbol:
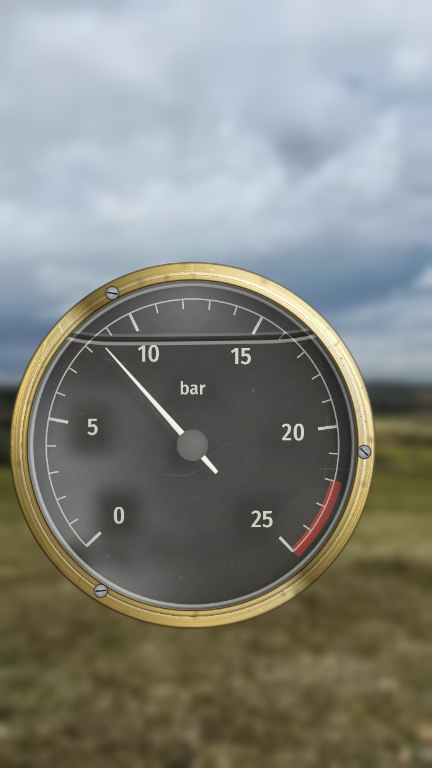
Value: 8.5 bar
